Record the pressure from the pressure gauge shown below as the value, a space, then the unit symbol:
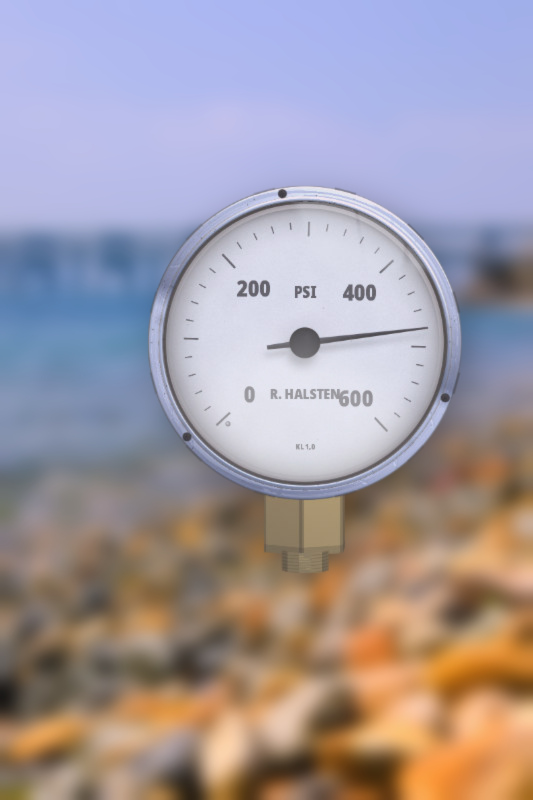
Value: 480 psi
